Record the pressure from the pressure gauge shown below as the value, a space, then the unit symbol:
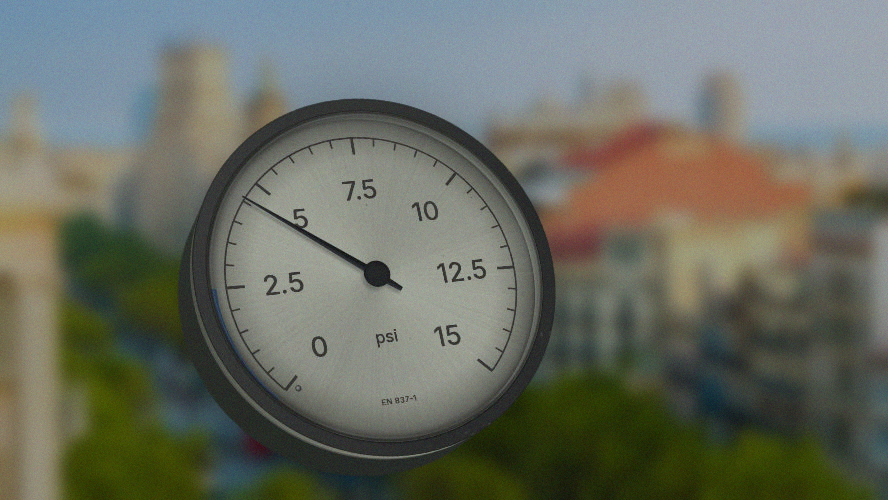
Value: 4.5 psi
